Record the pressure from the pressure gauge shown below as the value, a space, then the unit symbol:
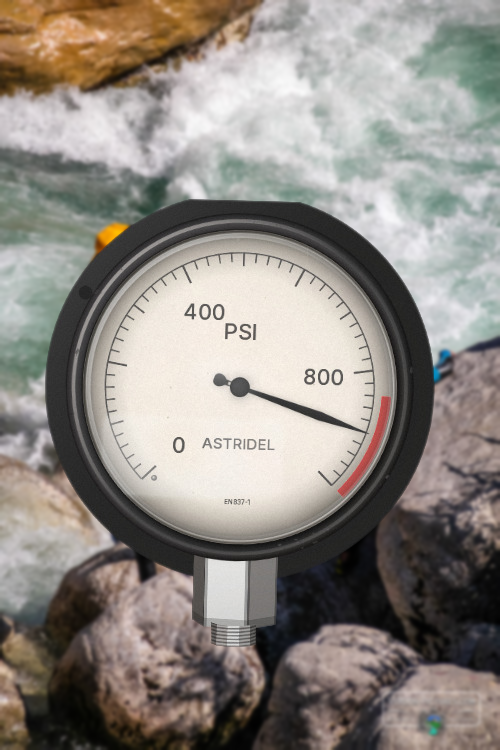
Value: 900 psi
